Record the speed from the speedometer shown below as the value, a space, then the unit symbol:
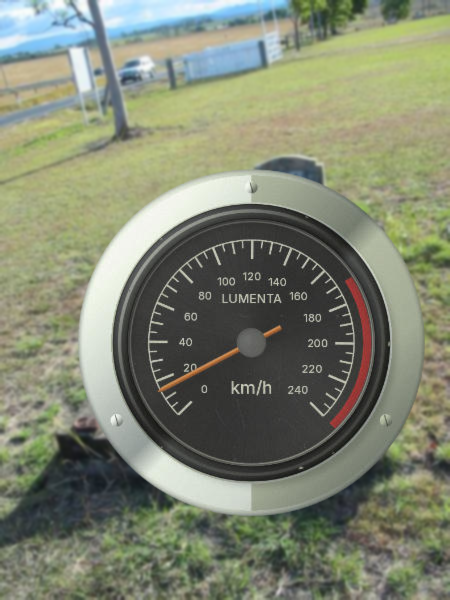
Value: 15 km/h
